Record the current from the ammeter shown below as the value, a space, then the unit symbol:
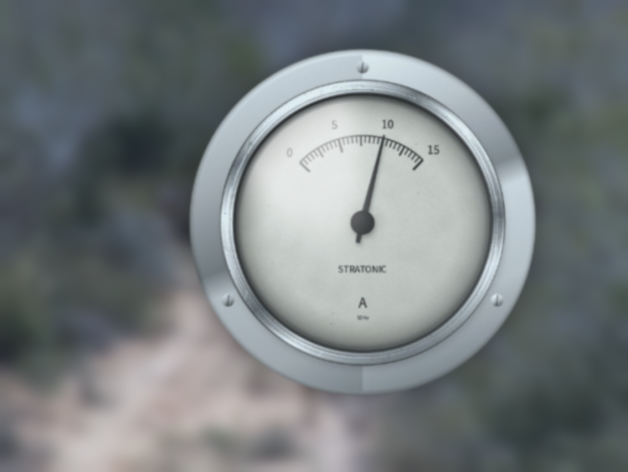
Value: 10 A
